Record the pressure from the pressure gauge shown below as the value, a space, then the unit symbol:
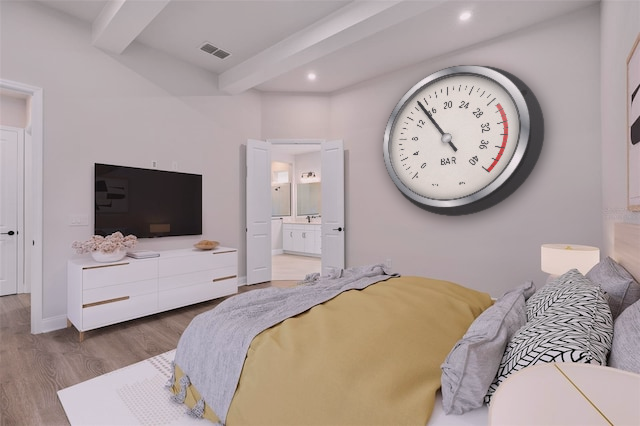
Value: 15 bar
